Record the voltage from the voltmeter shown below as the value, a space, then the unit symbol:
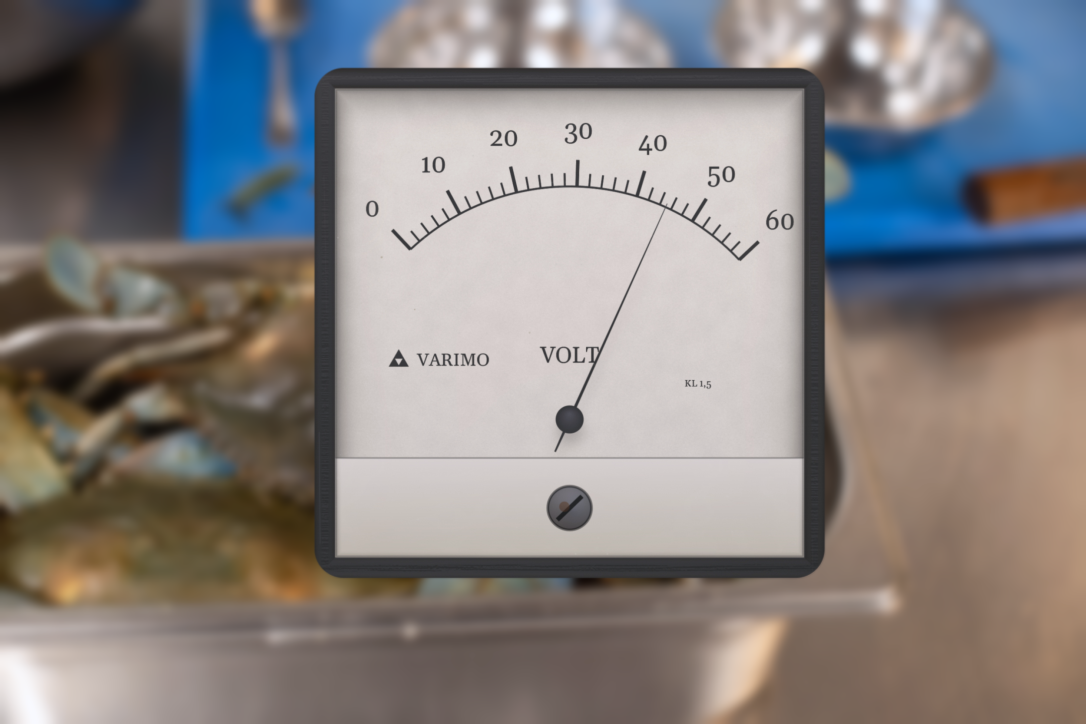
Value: 45 V
